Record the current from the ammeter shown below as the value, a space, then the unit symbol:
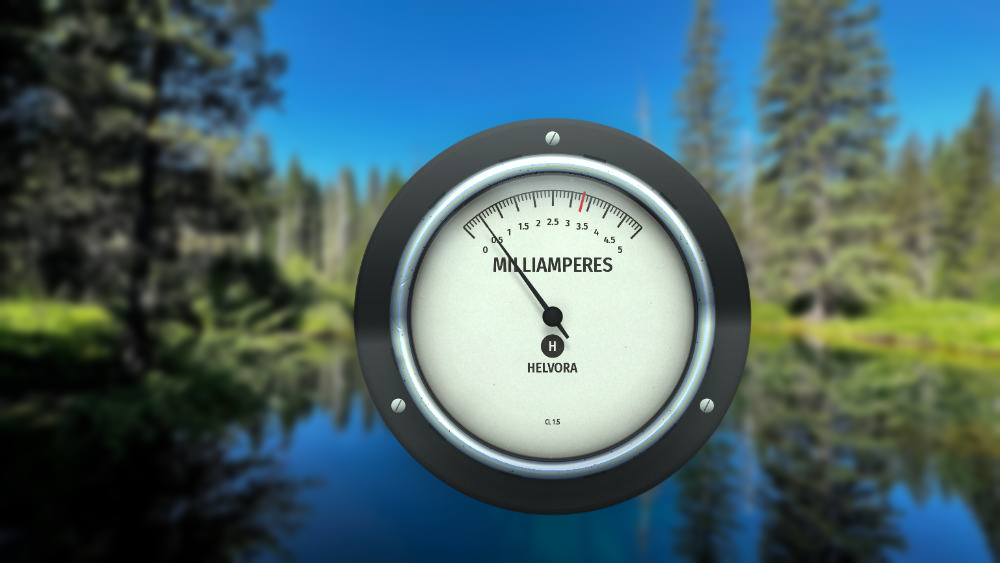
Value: 0.5 mA
